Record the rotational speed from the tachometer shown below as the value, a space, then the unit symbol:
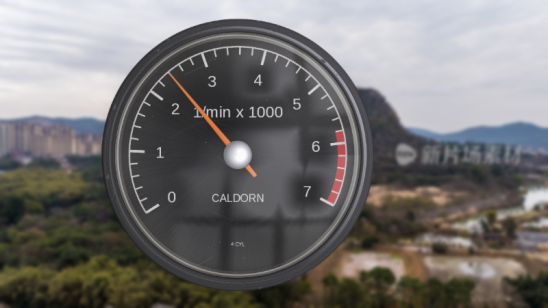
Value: 2400 rpm
